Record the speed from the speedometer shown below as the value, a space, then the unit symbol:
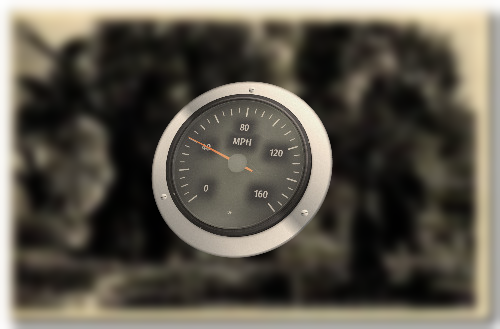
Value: 40 mph
